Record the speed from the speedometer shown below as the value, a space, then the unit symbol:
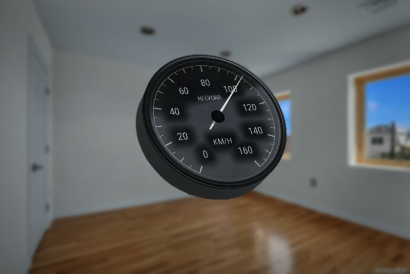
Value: 102.5 km/h
